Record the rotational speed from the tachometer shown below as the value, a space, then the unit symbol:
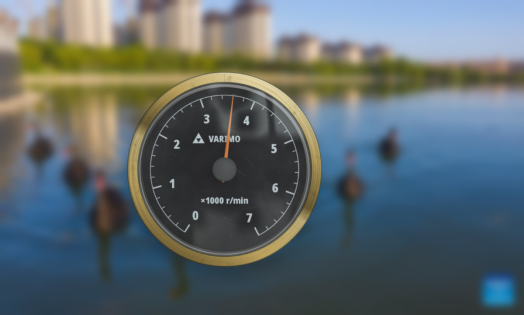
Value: 3600 rpm
